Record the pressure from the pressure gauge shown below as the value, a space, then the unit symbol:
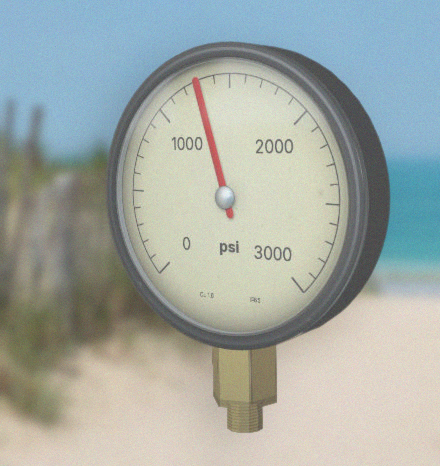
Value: 1300 psi
